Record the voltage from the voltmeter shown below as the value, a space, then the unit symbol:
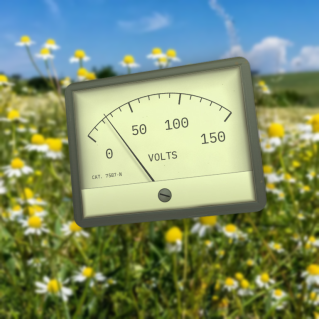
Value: 25 V
